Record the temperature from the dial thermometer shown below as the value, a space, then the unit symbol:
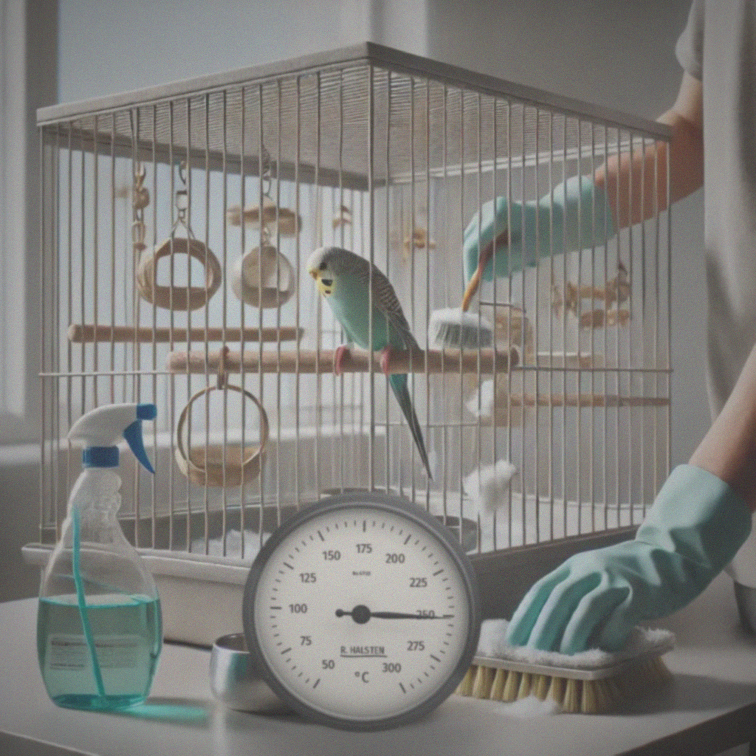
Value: 250 °C
